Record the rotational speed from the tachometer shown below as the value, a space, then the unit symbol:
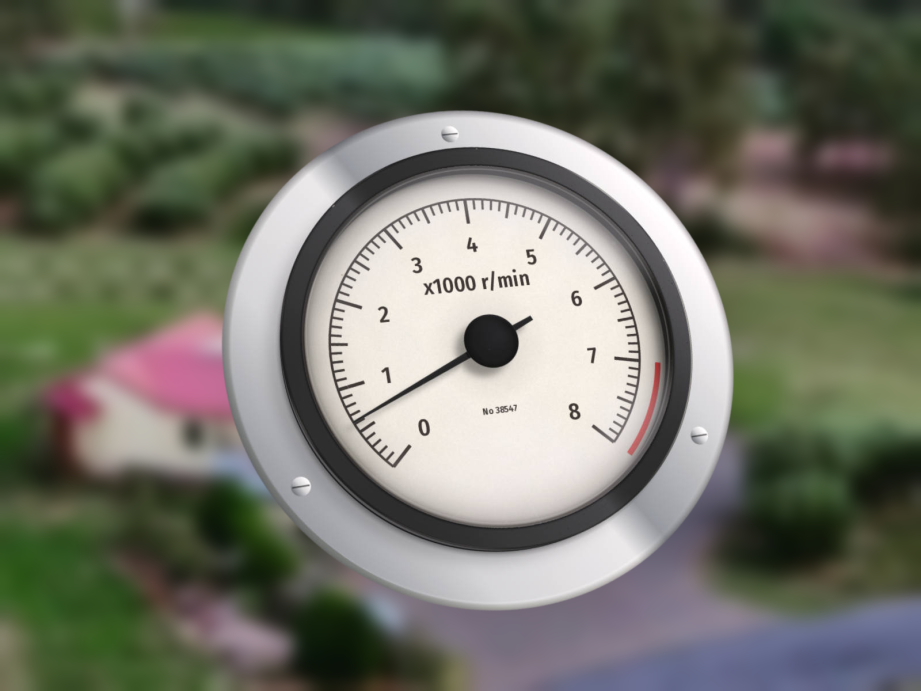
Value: 600 rpm
